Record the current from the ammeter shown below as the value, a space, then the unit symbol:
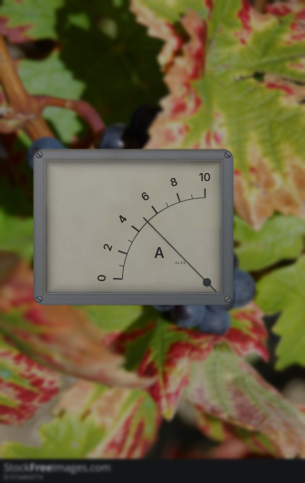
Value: 5 A
